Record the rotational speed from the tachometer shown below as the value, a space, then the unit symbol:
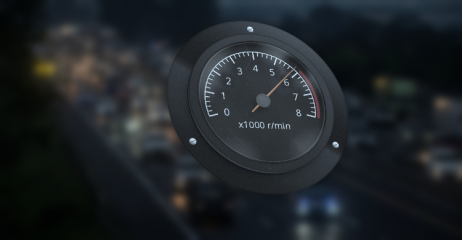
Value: 5800 rpm
